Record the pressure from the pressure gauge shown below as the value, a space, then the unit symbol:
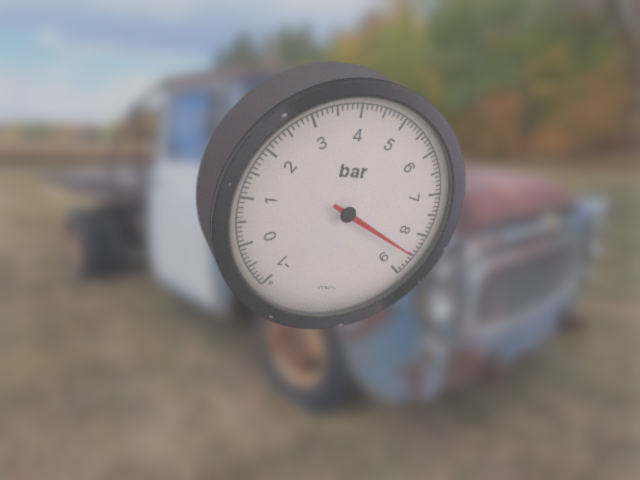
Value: 8.5 bar
